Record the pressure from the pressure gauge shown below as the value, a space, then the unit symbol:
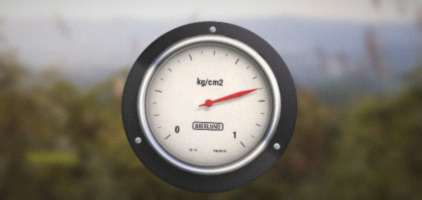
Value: 0.75 kg/cm²
